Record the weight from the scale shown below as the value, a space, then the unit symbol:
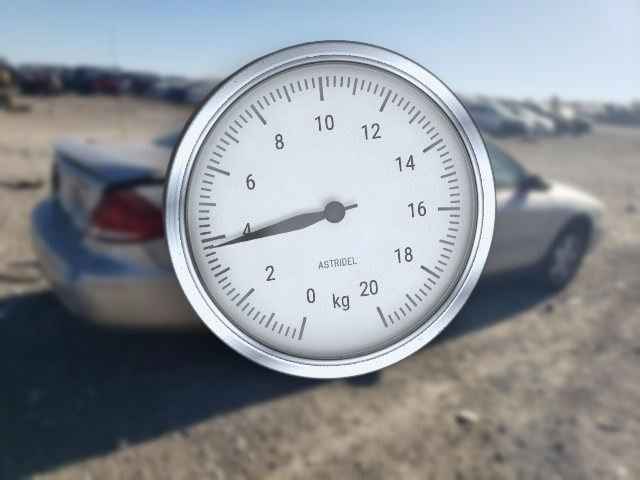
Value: 3.8 kg
